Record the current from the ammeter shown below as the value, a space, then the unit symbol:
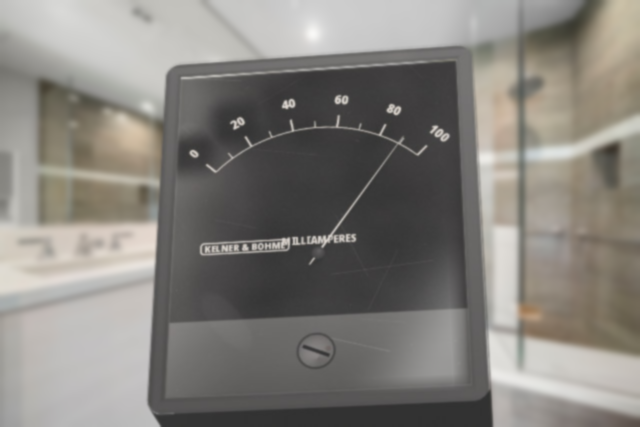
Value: 90 mA
